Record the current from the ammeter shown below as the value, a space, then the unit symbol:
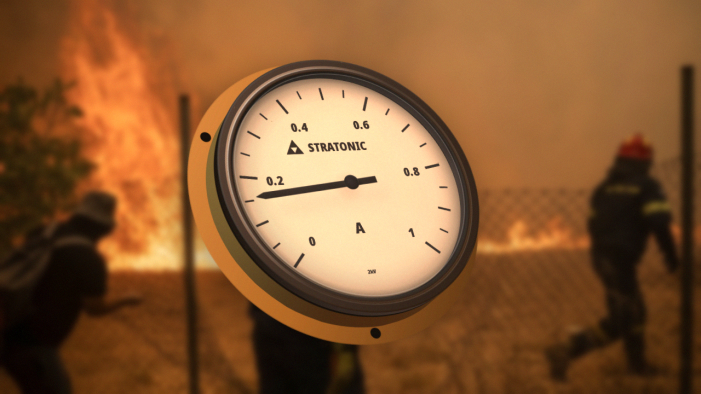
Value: 0.15 A
